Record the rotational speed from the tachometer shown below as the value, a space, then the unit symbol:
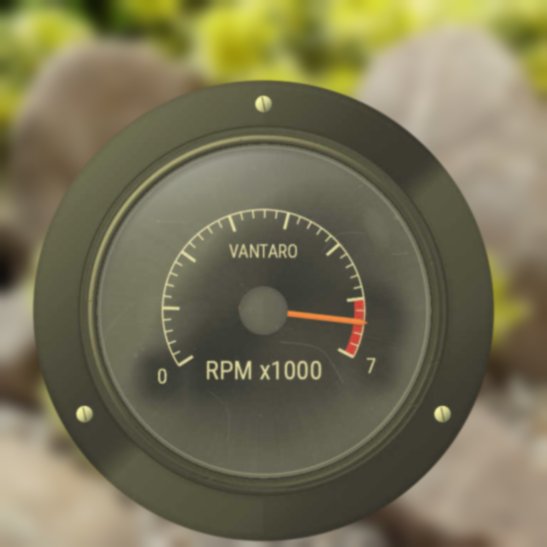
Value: 6400 rpm
